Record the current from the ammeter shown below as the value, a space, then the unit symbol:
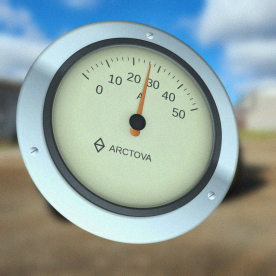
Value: 26 A
